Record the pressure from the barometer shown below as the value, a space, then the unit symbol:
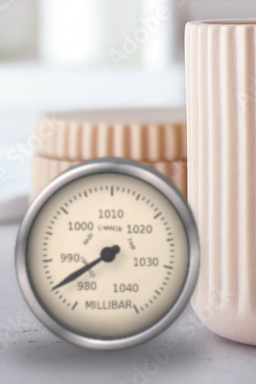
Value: 985 mbar
